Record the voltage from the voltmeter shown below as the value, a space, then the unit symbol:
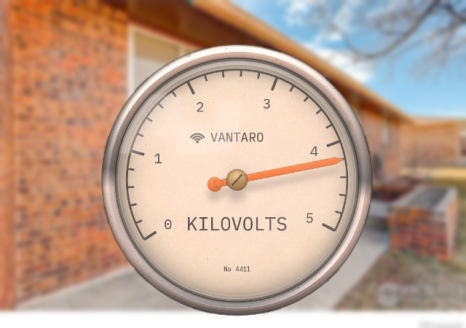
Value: 4.2 kV
